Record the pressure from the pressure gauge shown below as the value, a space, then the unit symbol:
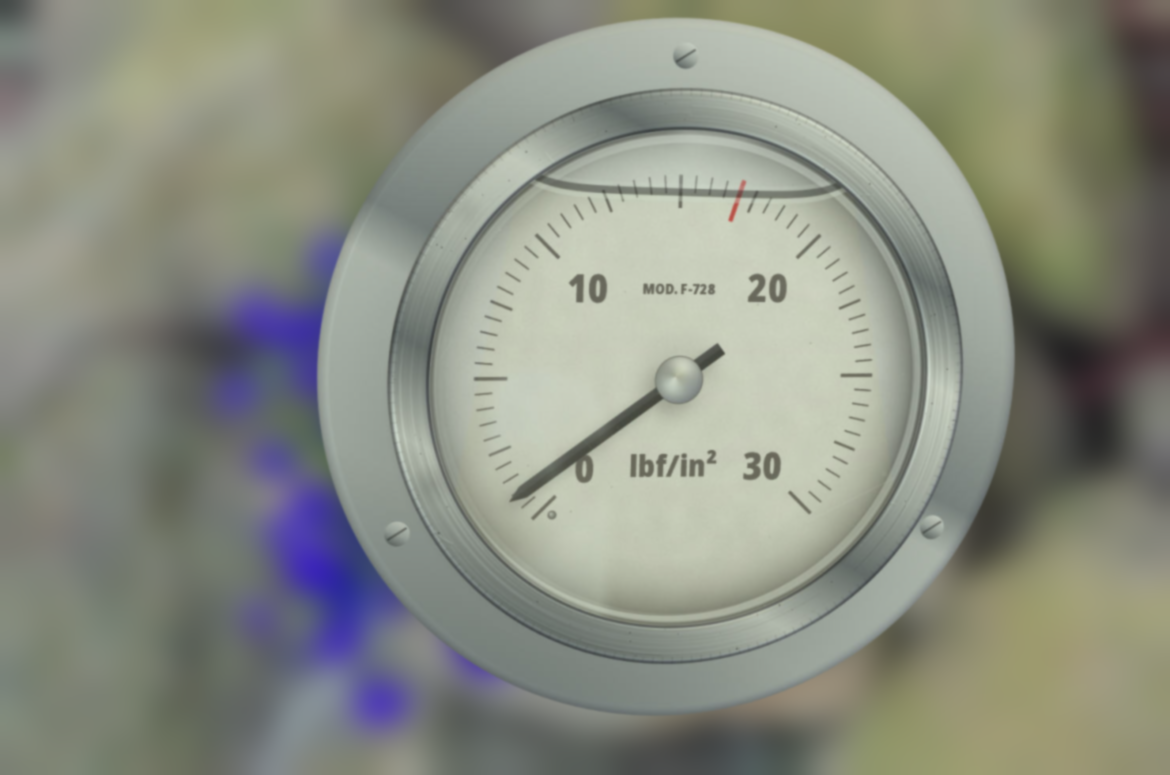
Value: 1 psi
